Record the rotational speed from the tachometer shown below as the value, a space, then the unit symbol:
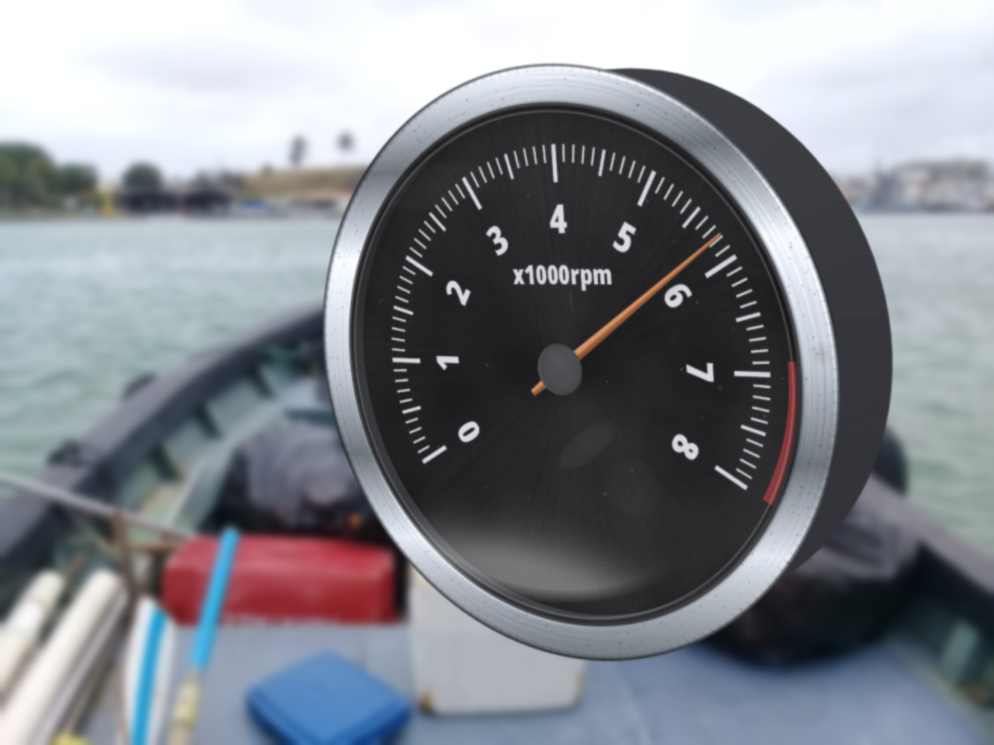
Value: 5800 rpm
